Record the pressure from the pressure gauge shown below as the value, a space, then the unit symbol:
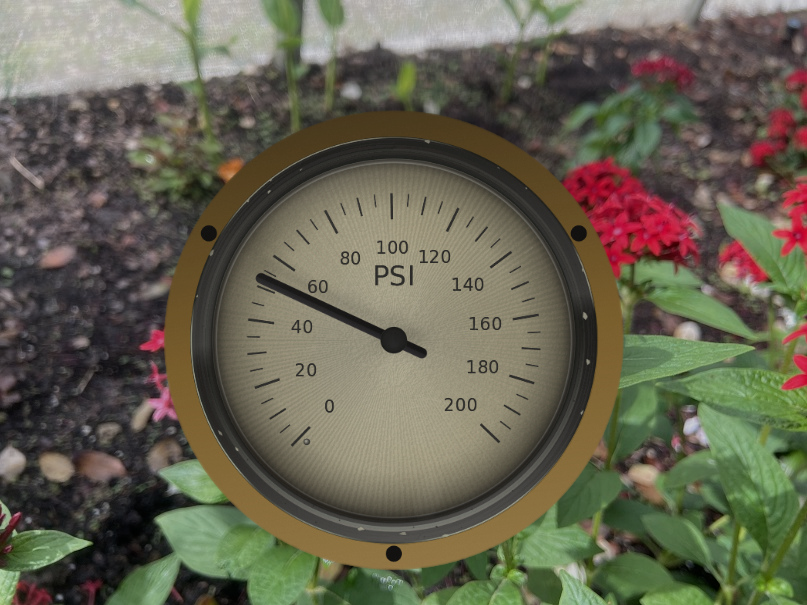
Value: 52.5 psi
